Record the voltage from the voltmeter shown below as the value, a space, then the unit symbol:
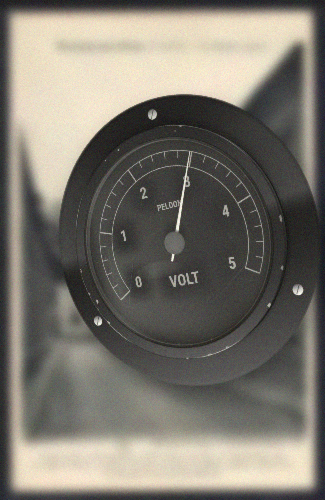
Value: 3 V
